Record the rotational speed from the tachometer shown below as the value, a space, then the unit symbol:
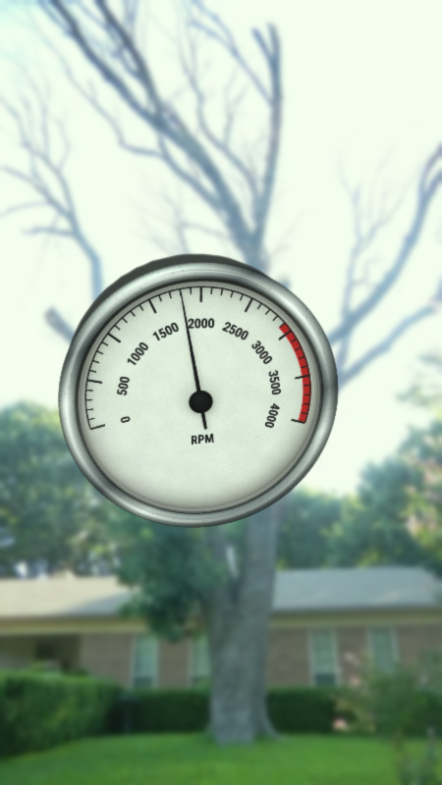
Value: 1800 rpm
